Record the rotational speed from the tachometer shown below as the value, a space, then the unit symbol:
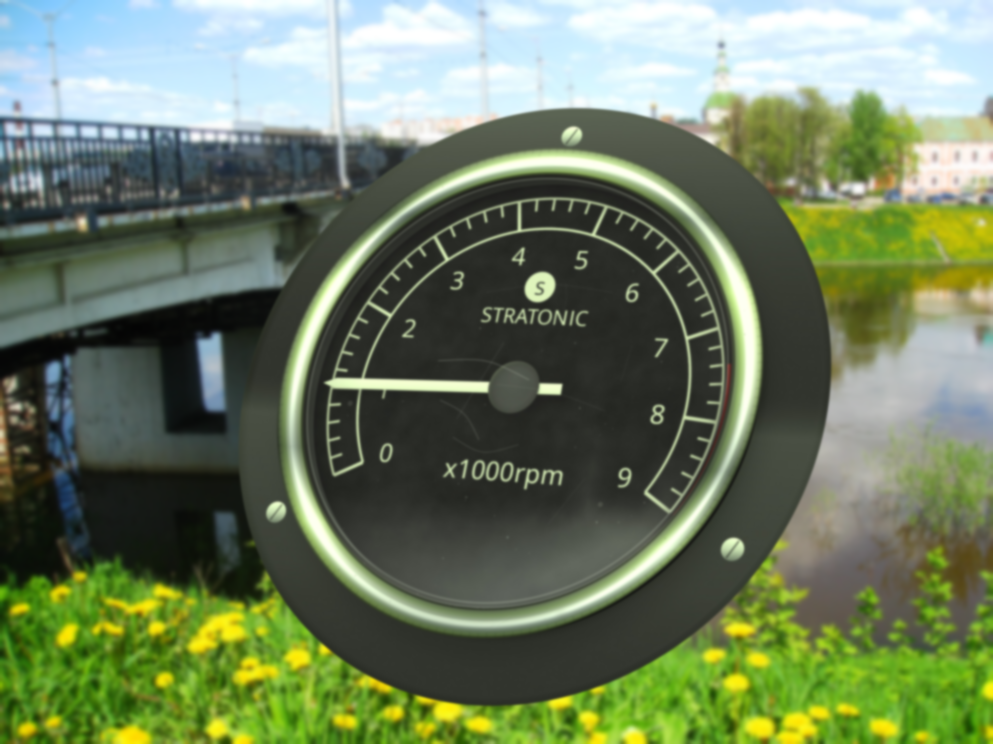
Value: 1000 rpm
